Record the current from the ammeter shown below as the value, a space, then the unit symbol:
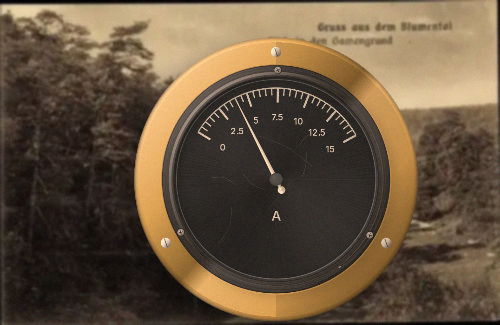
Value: 4 A
